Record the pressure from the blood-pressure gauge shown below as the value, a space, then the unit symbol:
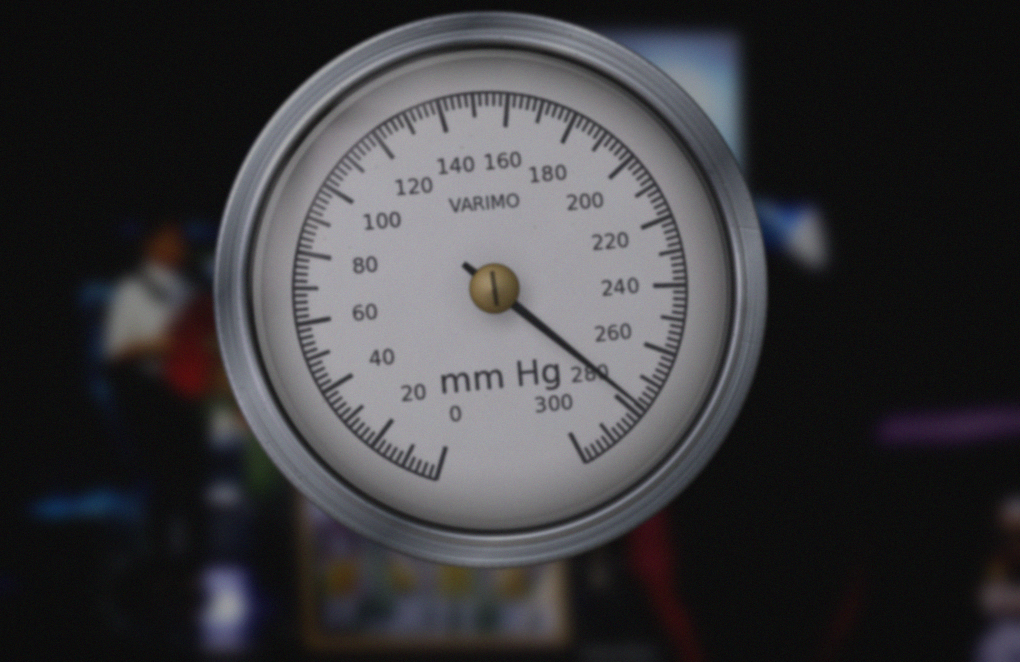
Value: 278 mmHg
